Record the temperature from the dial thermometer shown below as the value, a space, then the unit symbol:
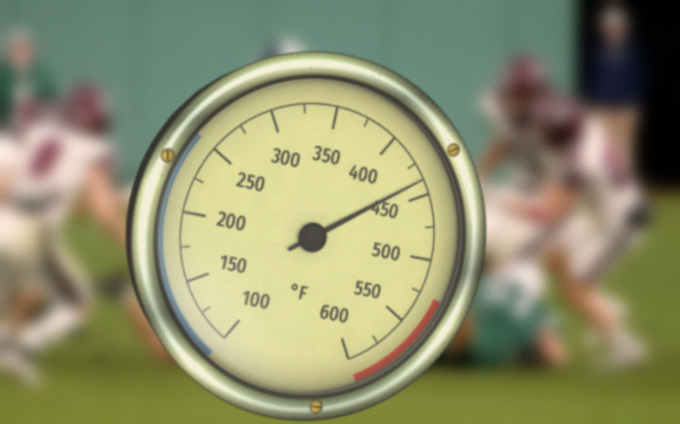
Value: 437.5 °F
